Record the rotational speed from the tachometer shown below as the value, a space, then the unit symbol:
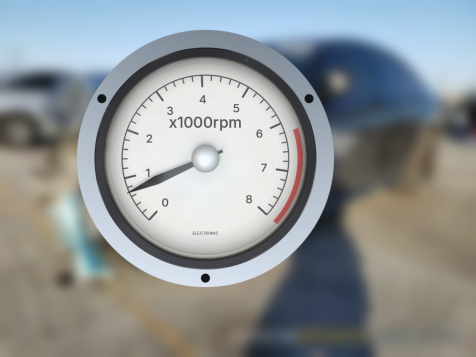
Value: 700 rpm
